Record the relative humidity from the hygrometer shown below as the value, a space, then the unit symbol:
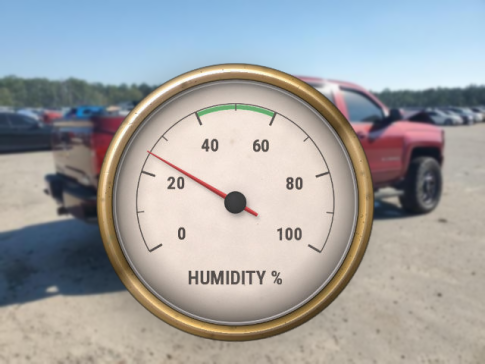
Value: 25 %
